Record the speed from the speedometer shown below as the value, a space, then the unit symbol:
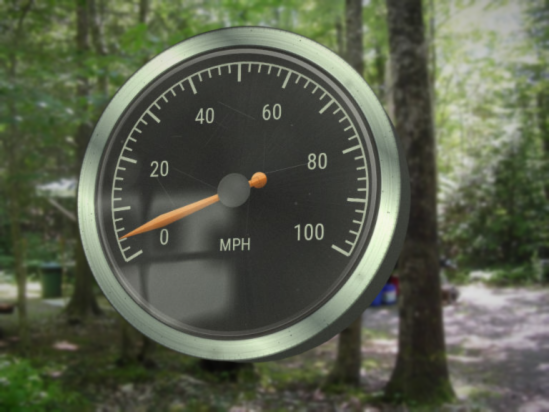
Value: 4 mph
